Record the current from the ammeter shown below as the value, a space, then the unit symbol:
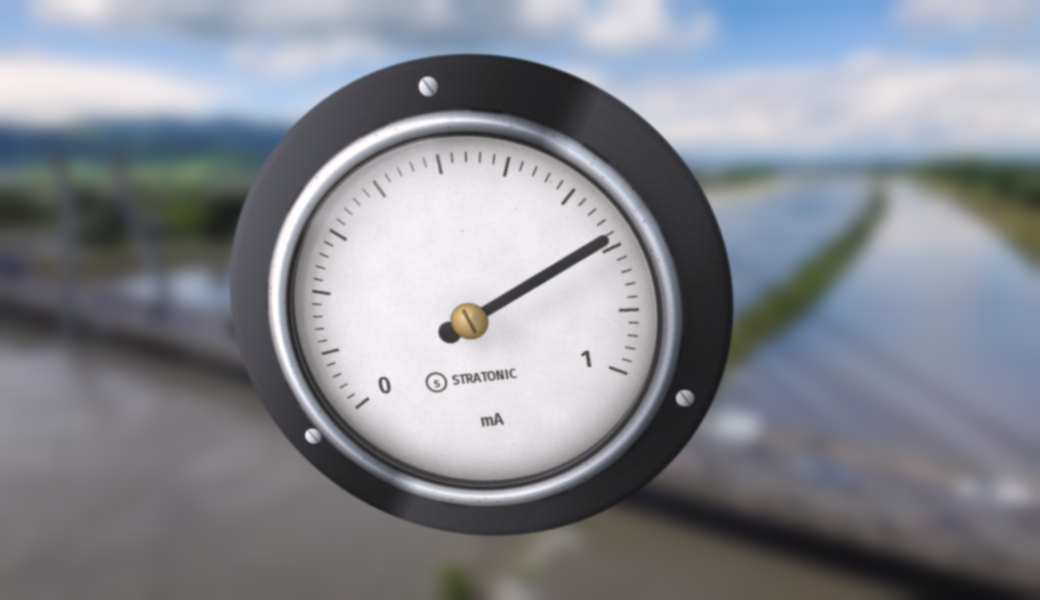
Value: 0.78 mA
